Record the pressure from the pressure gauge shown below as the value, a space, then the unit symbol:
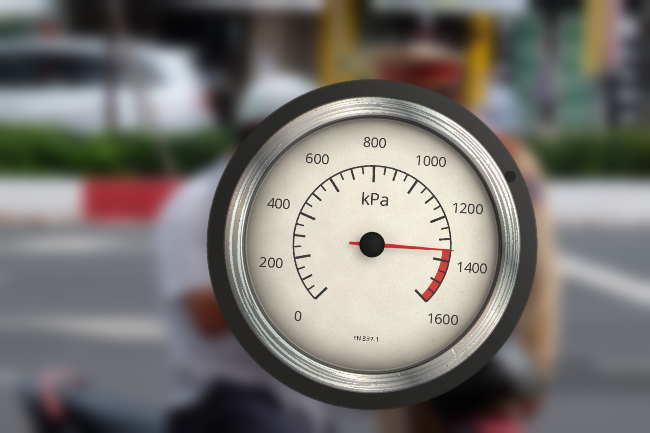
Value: 1350 kPa
